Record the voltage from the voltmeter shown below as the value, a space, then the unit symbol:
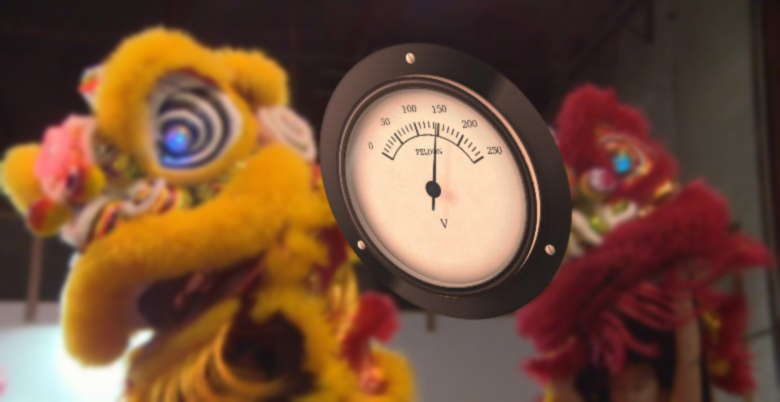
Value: 150 V
